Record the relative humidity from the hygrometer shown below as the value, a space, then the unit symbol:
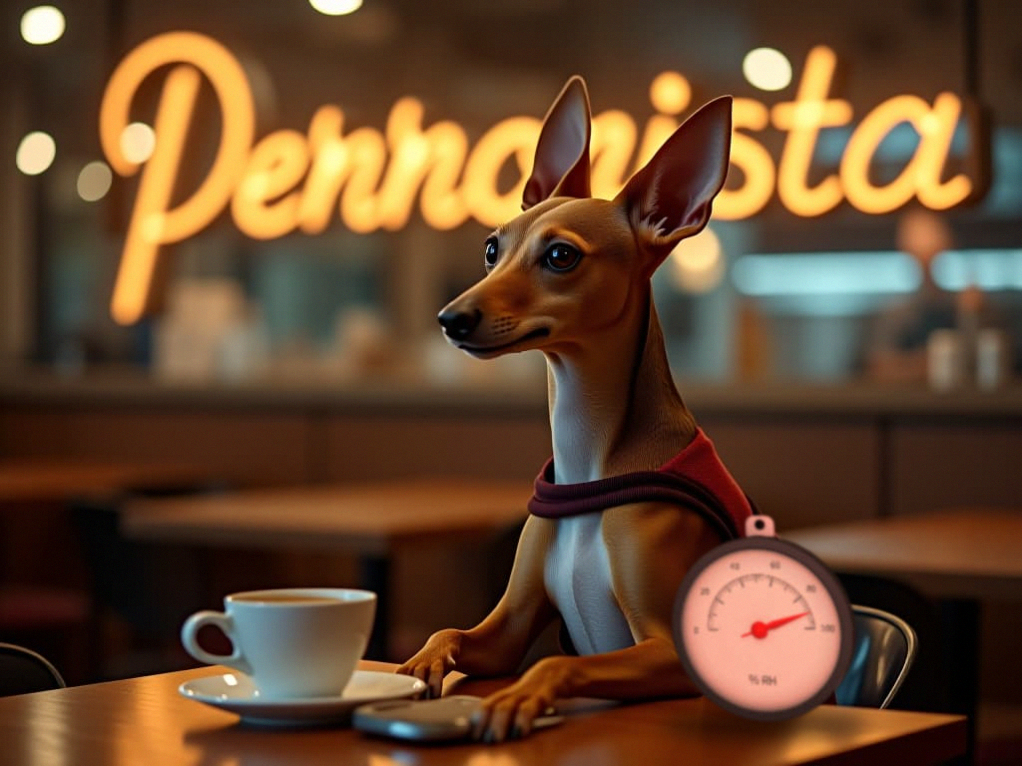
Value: 90 %
